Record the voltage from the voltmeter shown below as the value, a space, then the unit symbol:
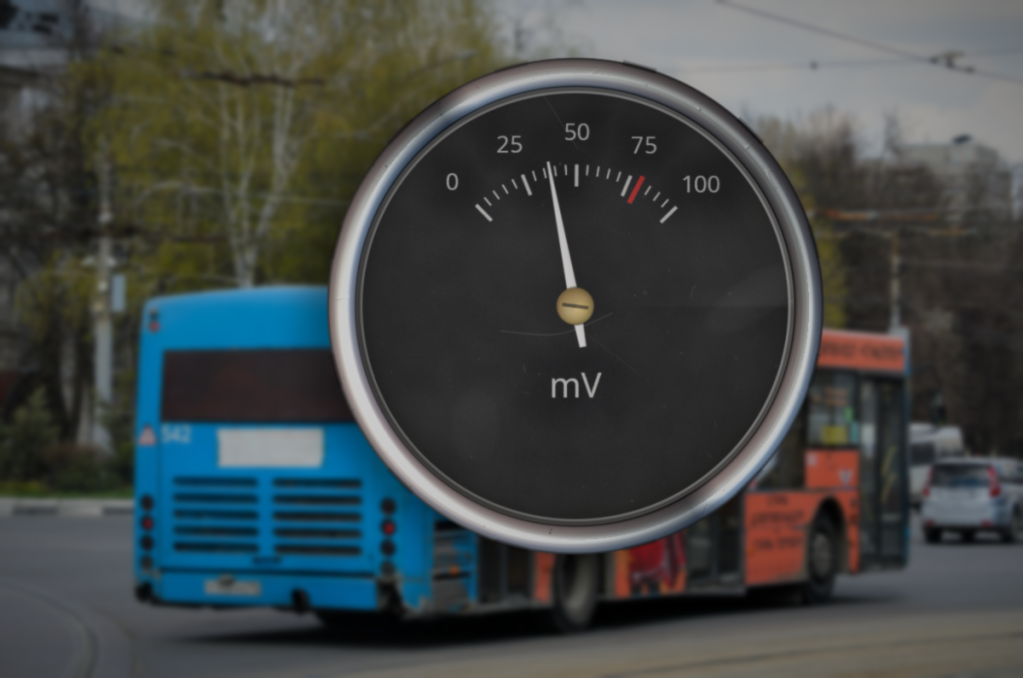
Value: 37.5 mV
